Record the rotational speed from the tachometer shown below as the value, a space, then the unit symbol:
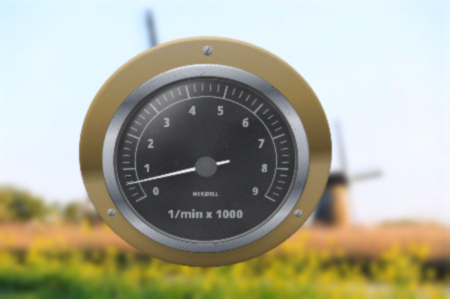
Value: 600 rpm
